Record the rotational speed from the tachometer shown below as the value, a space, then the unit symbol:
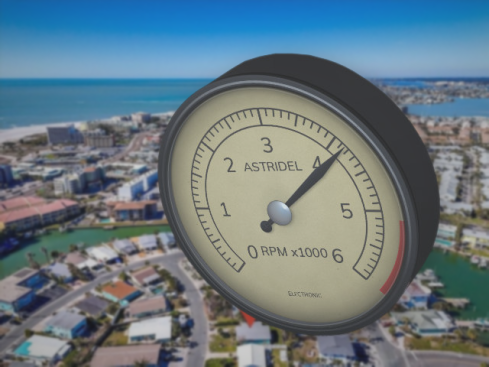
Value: 4150 rpm
